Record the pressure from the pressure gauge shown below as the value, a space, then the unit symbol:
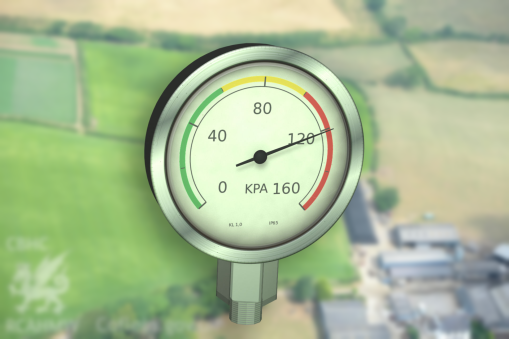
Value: 120 kPa
